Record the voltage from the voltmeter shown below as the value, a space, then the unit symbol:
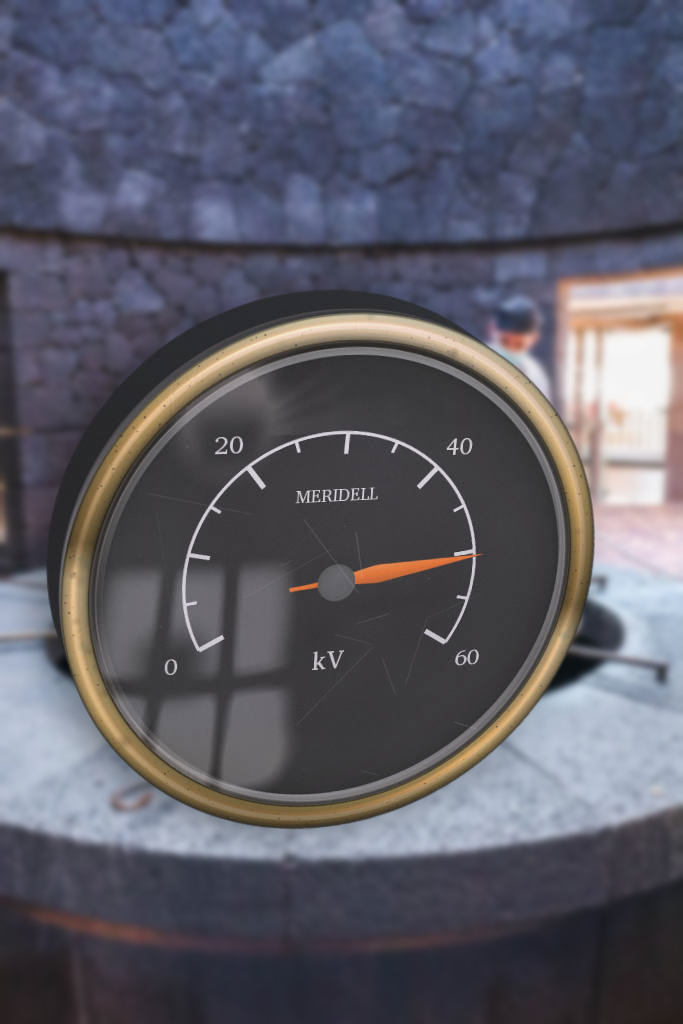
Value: 50 kV
